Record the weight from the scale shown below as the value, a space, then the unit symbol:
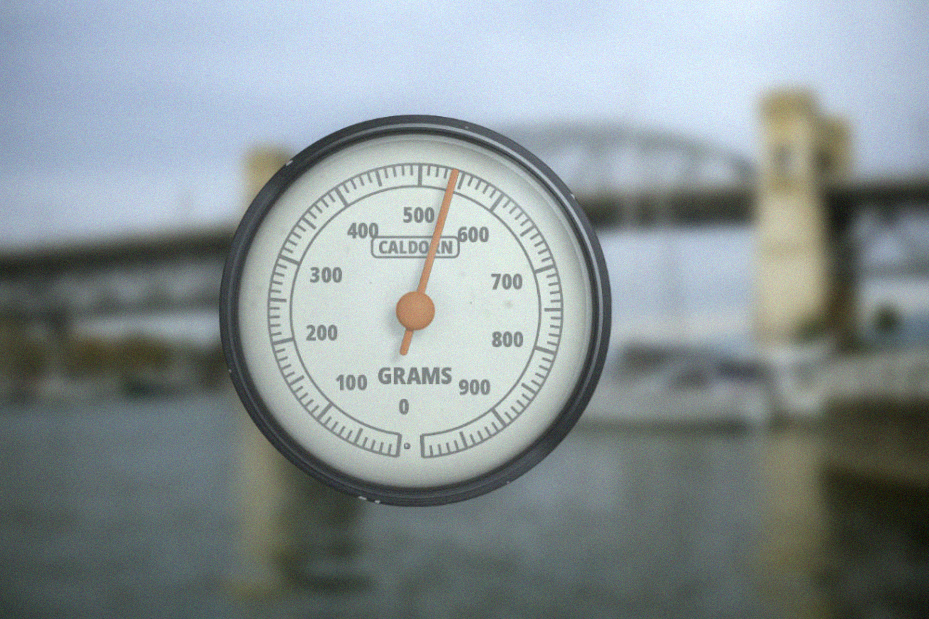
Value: 540 g
